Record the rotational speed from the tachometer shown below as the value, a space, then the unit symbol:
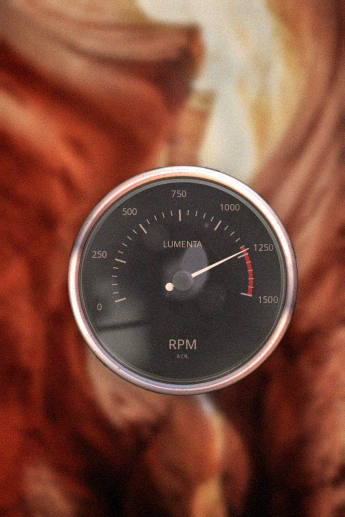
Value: 1225 rpm
